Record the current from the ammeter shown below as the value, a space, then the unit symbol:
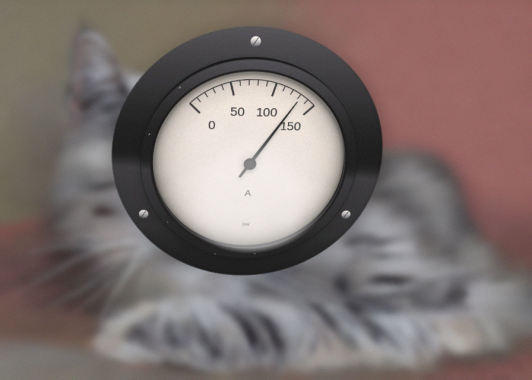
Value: 130 A
